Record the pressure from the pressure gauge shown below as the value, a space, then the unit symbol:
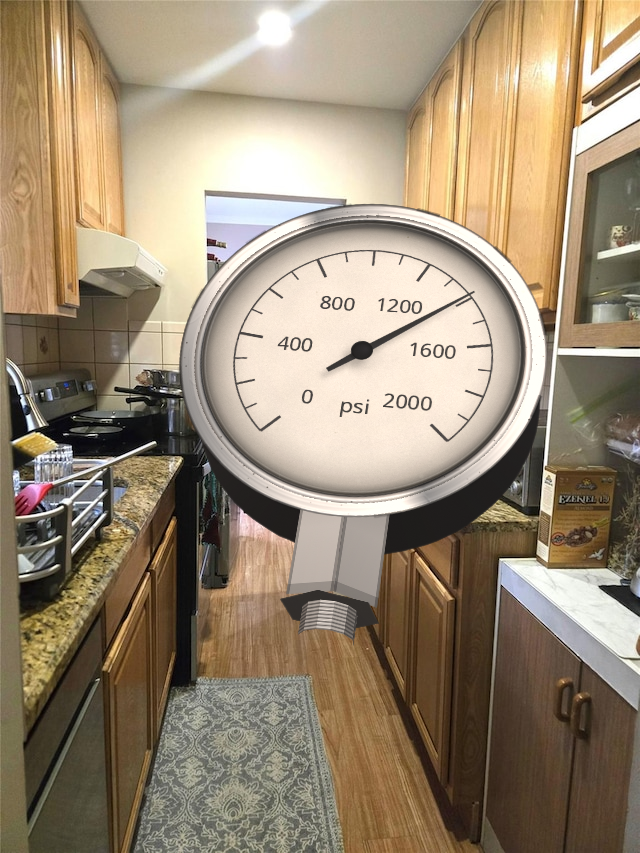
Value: 1400 psi
